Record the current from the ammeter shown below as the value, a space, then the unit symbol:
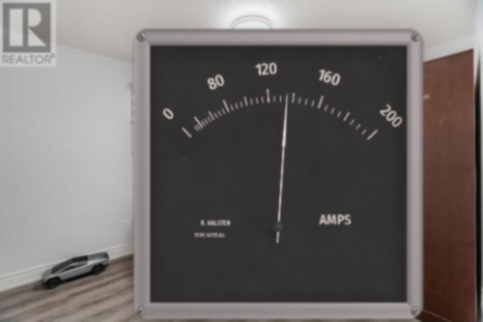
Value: 135 A
